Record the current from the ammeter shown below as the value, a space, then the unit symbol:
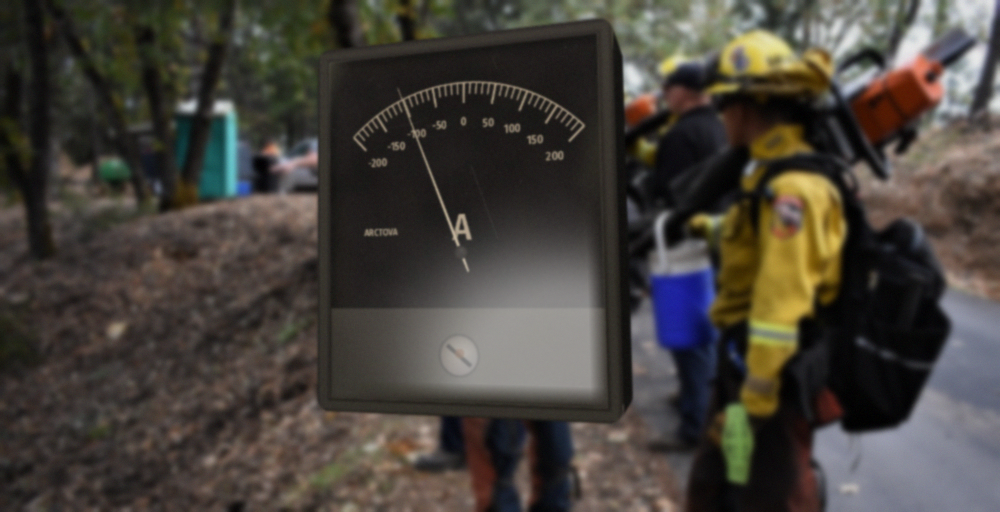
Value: -100 A
